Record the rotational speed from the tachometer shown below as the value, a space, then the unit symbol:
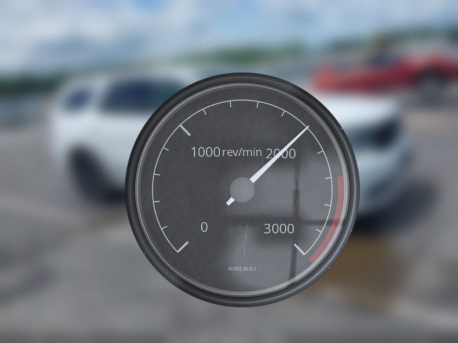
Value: 2000 rpm
